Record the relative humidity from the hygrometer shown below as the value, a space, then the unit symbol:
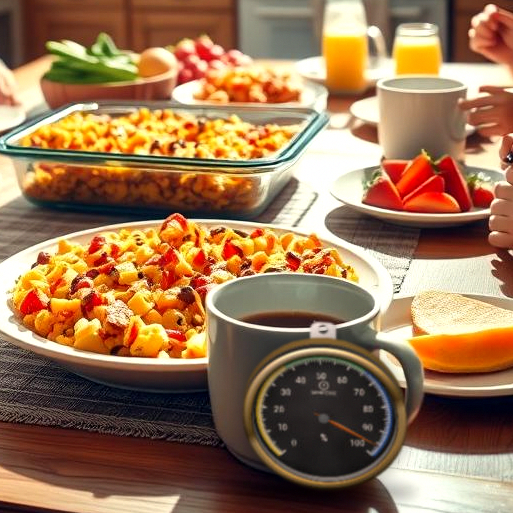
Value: 95 %
